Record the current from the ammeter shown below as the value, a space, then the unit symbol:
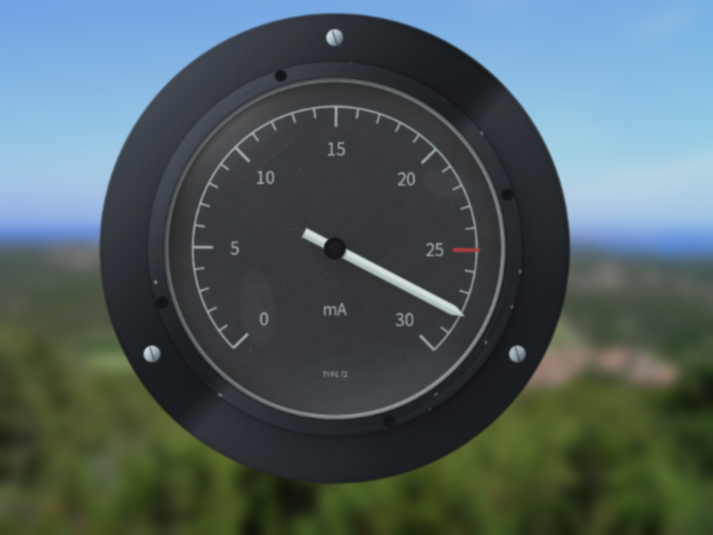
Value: 28 mA
